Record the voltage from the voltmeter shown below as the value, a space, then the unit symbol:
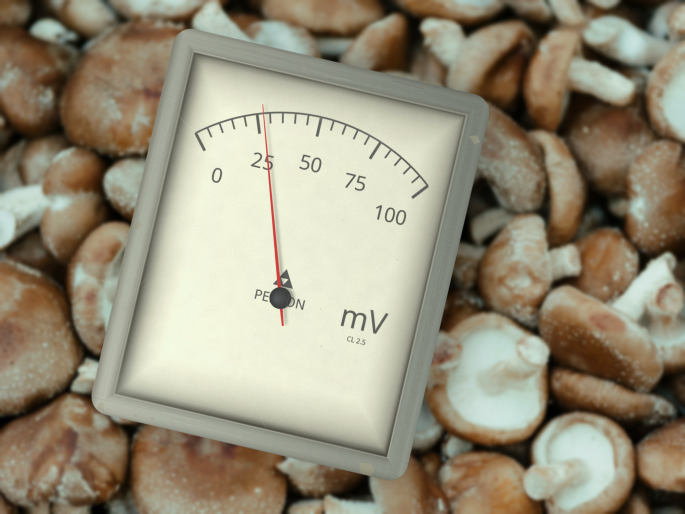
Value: 27.5 mV
